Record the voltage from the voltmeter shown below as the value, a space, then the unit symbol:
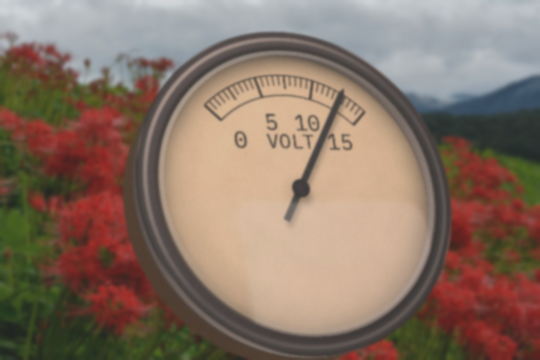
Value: 12.5 V
